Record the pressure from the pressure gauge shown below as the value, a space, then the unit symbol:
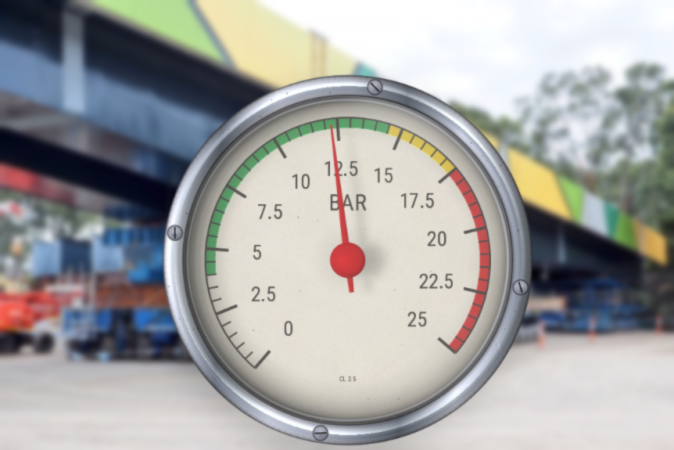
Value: 12.25 bar
